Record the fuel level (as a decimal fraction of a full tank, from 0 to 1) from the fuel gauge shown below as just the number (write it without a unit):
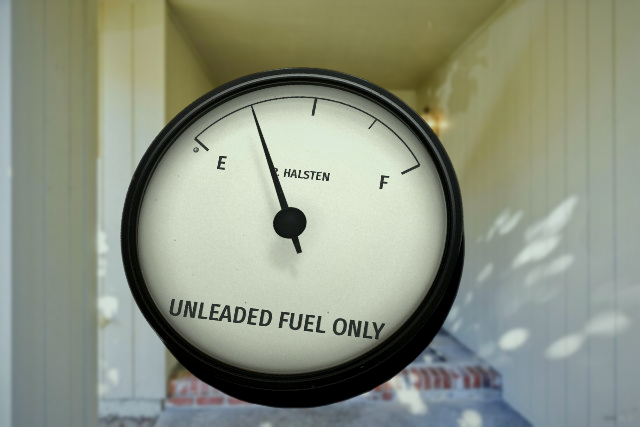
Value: 0.25
